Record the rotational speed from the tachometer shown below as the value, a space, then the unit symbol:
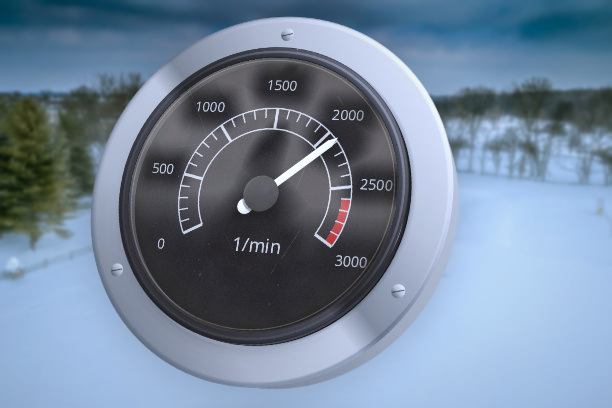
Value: 2100 rpm
